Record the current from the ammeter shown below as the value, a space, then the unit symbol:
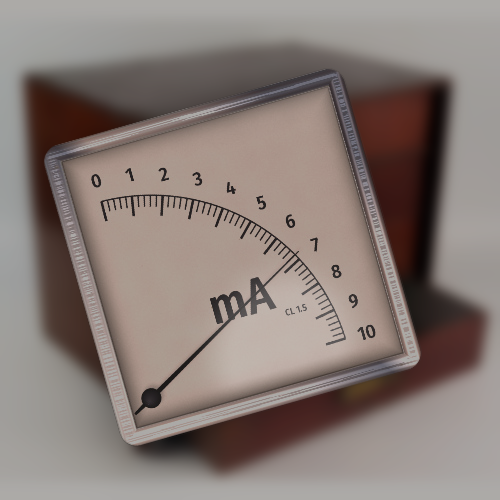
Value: 6.8 mA
